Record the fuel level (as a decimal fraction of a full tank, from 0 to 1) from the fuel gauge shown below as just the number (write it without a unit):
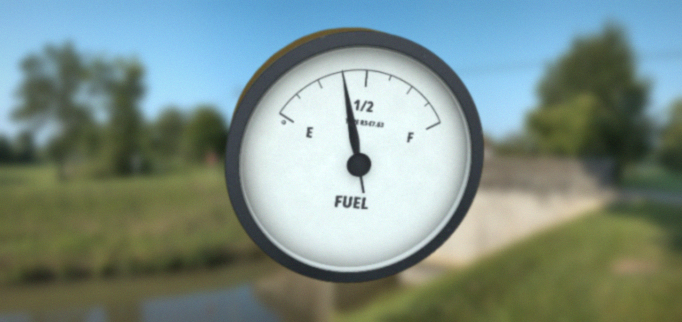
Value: 0.375
